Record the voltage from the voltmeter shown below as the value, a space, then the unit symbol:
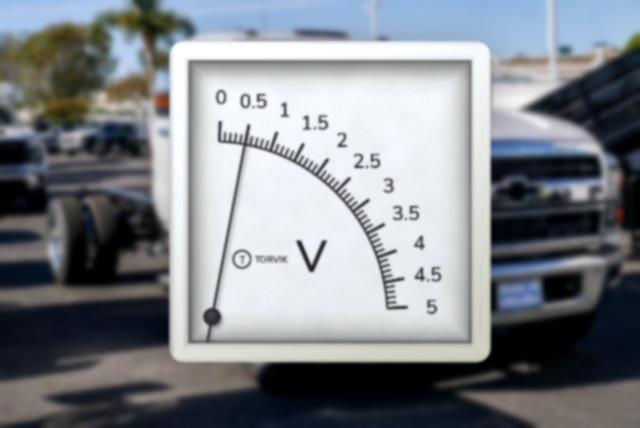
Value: 0.5 V
